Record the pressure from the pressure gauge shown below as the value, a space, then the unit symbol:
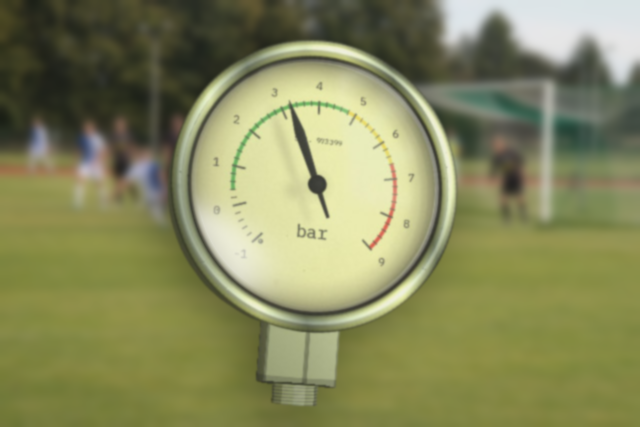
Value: 3.2 bar
